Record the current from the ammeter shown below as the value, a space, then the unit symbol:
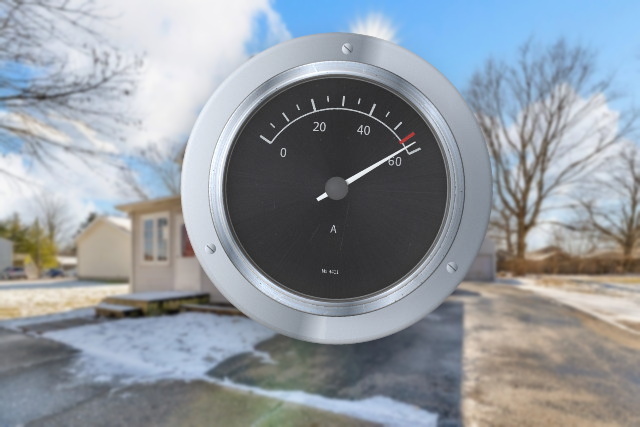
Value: 57.5 A
